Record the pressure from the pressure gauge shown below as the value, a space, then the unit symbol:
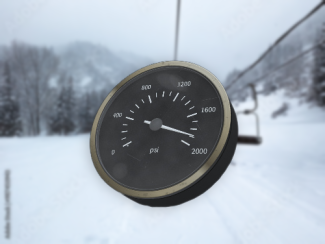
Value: 1900 psi
